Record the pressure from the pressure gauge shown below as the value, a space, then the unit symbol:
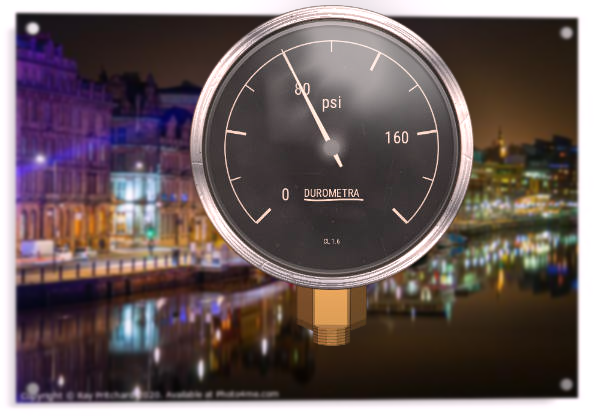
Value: 80 psi
